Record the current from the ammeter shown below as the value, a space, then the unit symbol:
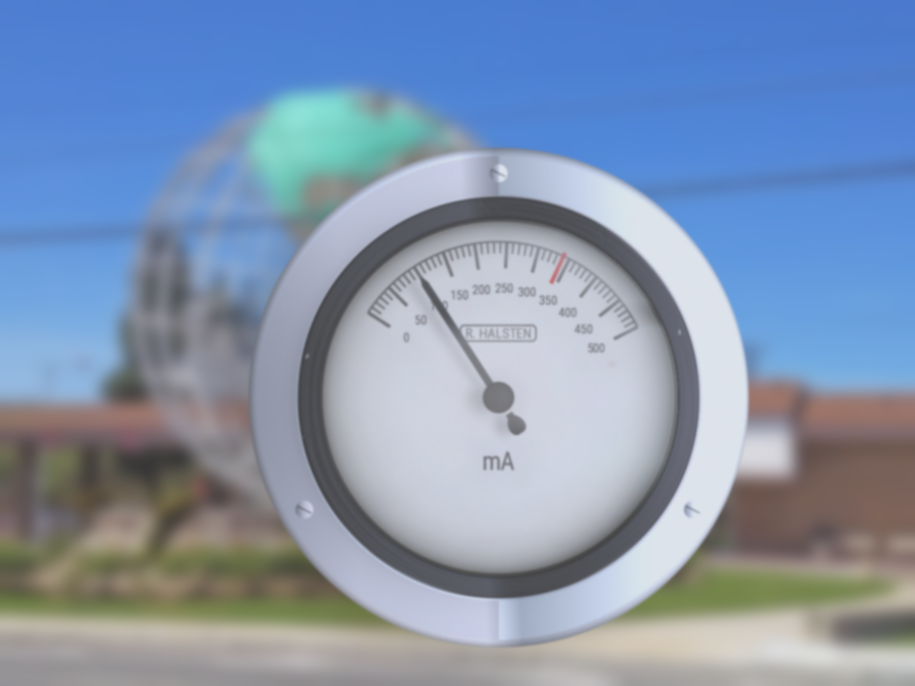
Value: 100 mA
